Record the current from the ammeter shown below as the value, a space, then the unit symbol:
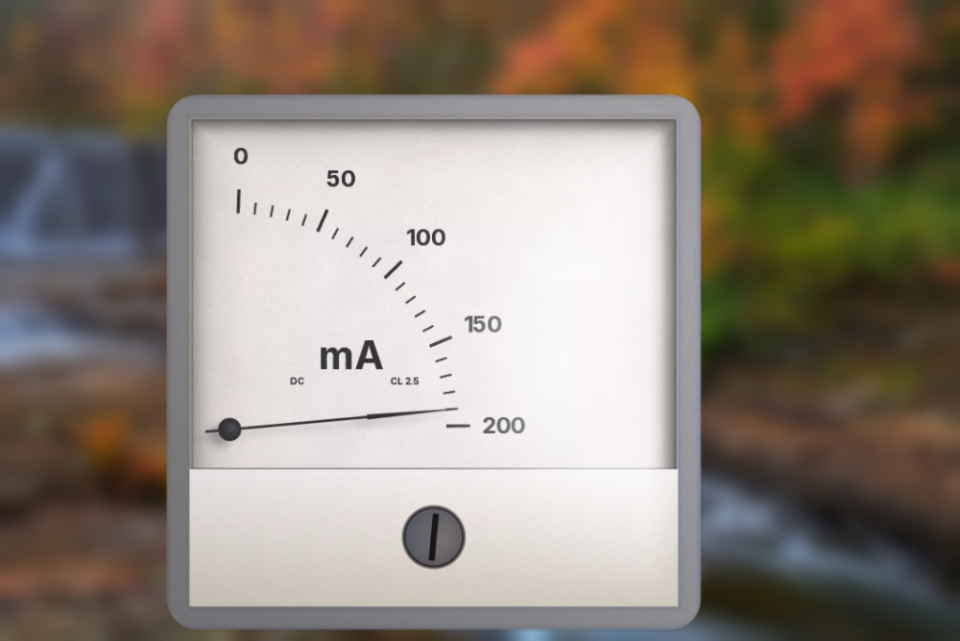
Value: 190 mA
